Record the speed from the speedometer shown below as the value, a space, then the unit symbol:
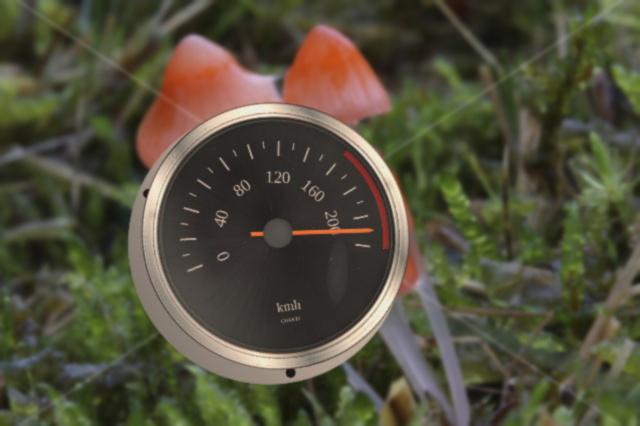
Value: 210 km/h
